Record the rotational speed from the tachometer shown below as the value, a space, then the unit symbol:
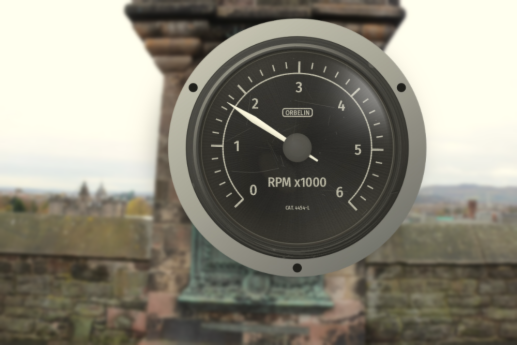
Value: 1700 rpm
